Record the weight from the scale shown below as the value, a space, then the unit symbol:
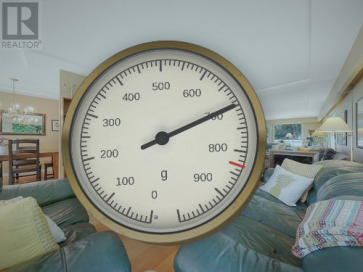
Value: 700 g
